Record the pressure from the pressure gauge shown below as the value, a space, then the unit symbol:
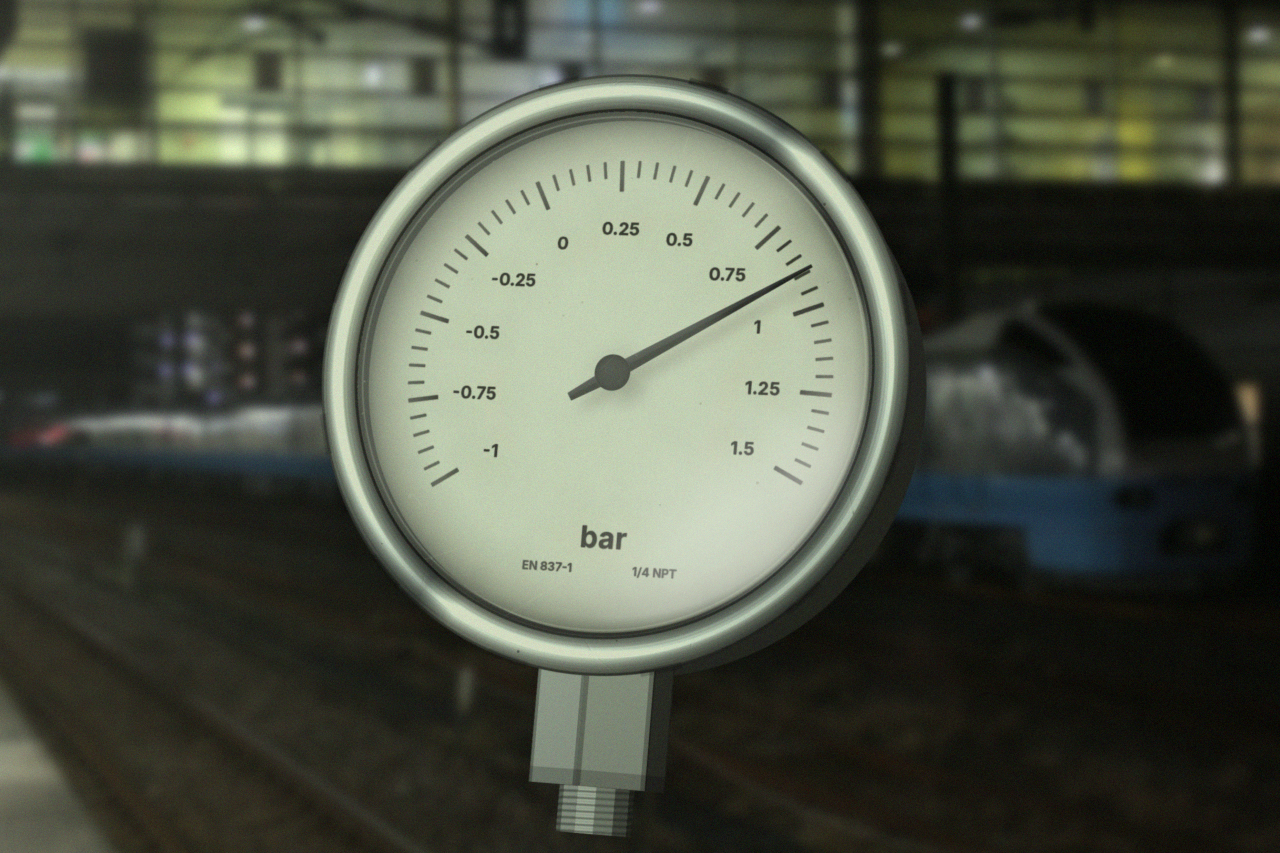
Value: 0.9 bar
